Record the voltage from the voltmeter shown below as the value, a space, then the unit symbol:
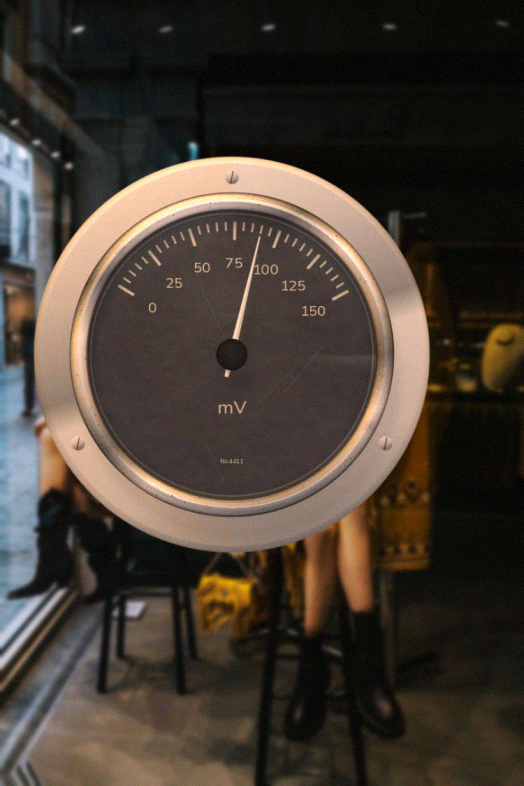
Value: 90 mV
